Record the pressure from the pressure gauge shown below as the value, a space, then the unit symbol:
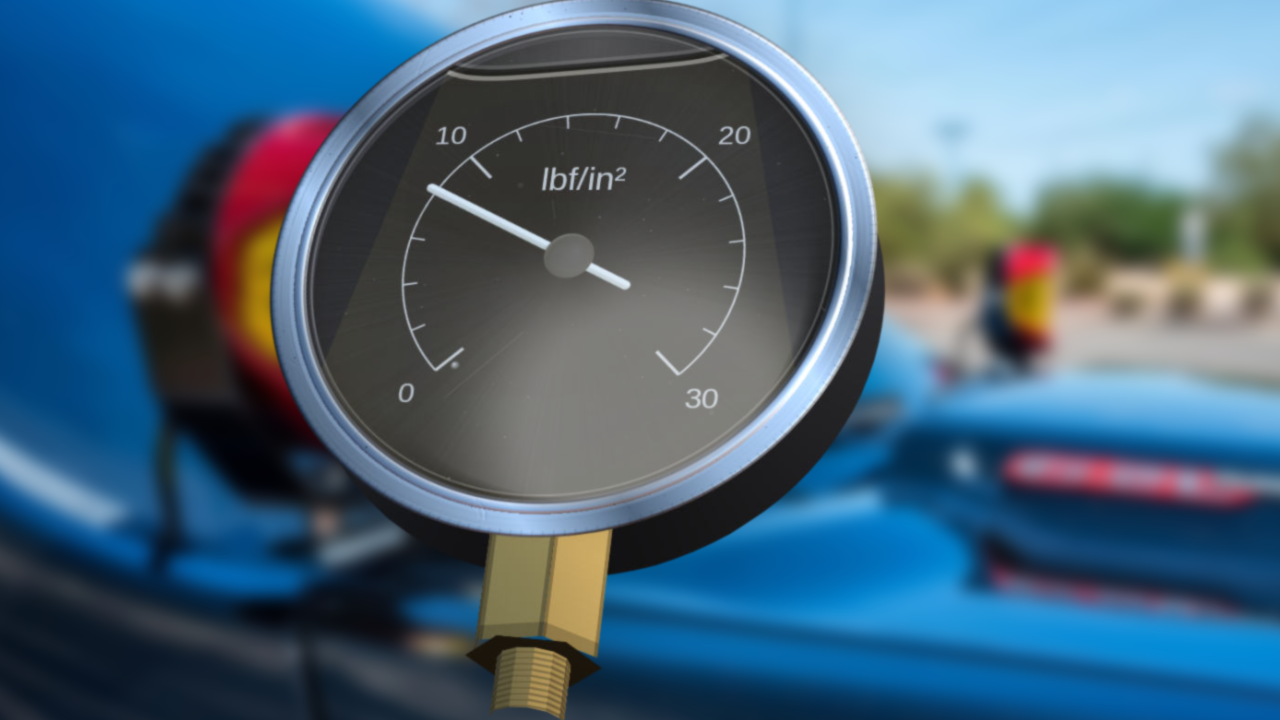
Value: 8 psi
